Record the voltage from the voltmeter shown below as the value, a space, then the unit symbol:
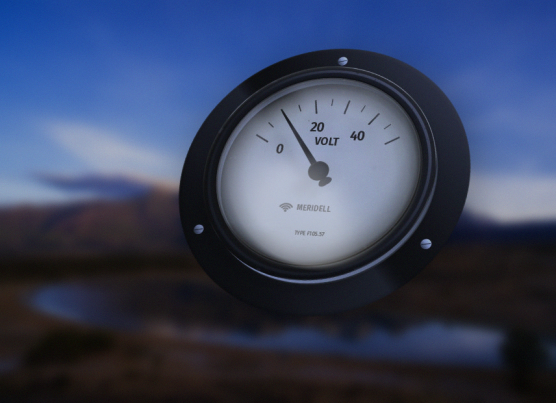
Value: 10 V
